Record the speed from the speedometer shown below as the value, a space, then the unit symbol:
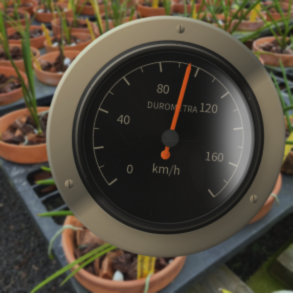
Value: 95 km/h
